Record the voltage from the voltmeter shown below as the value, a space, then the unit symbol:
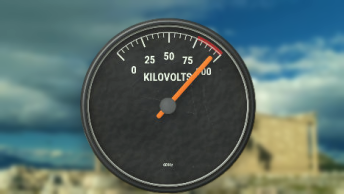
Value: 95 kV
